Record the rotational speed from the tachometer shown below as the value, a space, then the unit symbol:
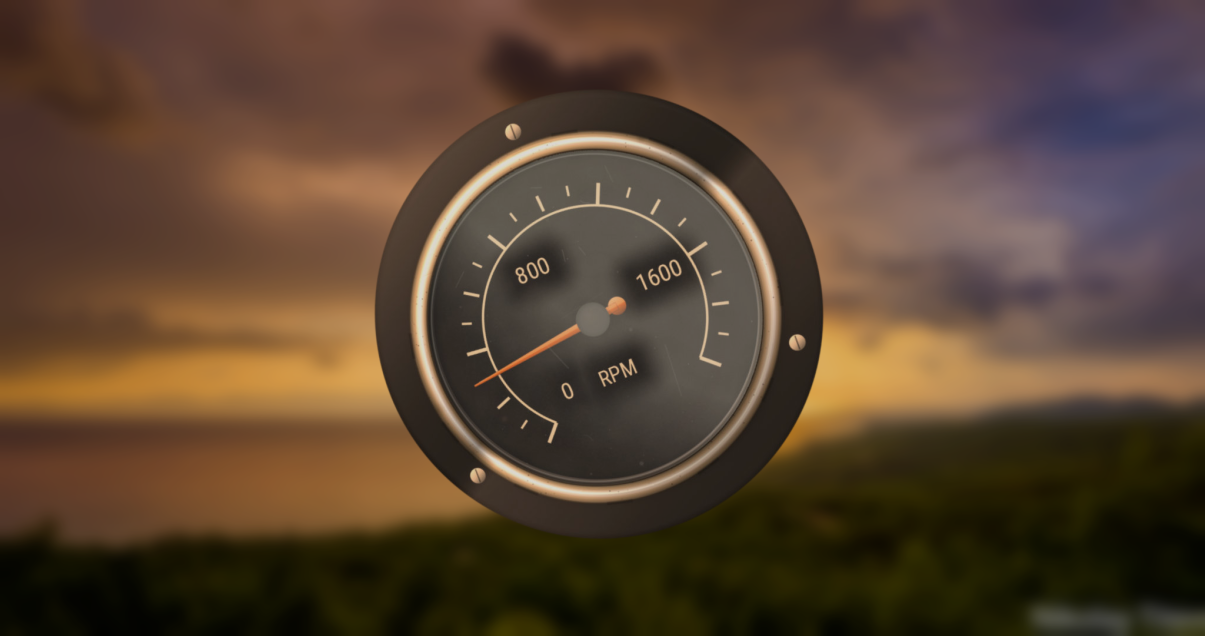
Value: 300 rpm
